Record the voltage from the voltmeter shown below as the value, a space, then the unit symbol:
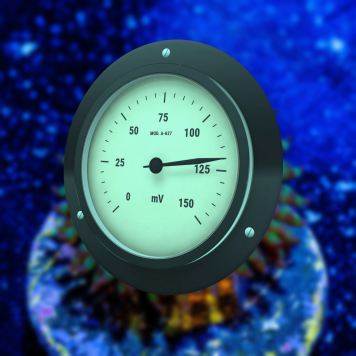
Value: 120 mV
